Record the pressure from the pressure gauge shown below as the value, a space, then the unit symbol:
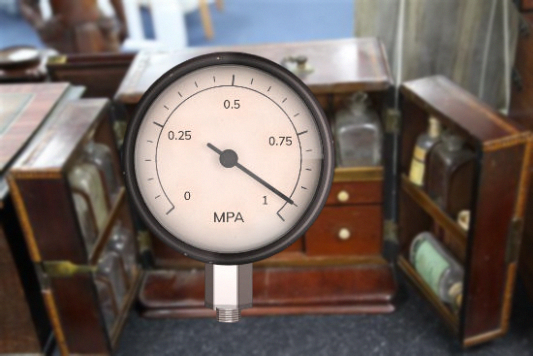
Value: 0.95 MPa
